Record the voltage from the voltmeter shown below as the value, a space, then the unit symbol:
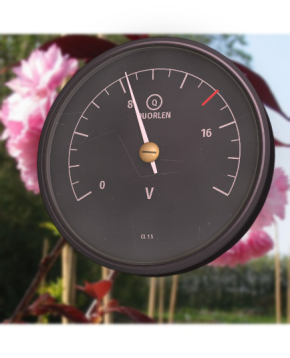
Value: 8.5 V
